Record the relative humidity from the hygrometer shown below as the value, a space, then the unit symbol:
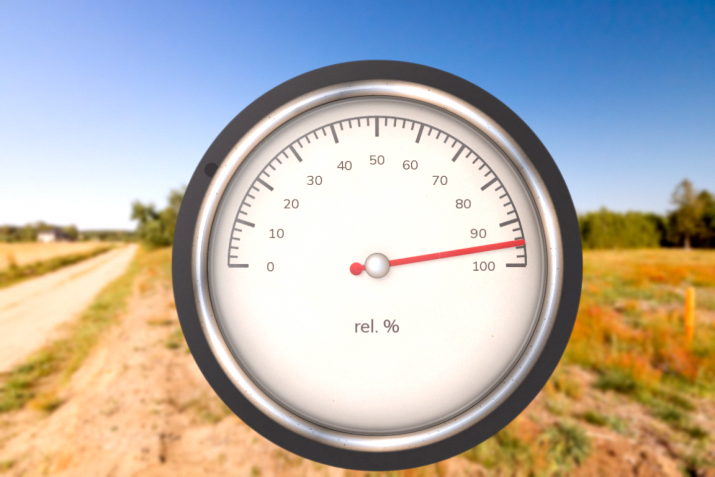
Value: 95 %
